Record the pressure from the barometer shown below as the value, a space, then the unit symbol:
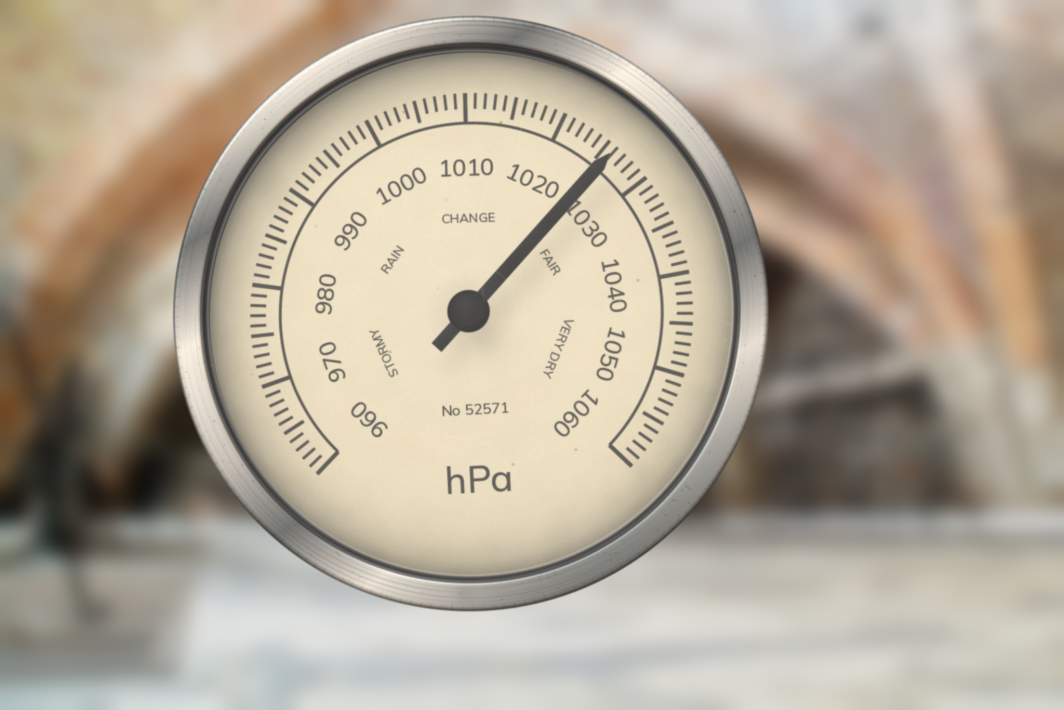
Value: 1026 hPa
